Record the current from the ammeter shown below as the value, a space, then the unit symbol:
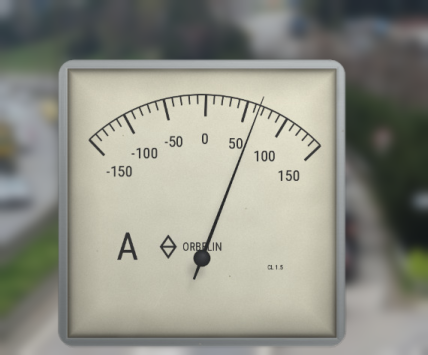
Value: 65 A
